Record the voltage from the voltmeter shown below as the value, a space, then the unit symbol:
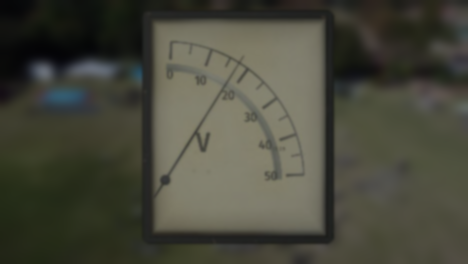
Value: 17.5 V
